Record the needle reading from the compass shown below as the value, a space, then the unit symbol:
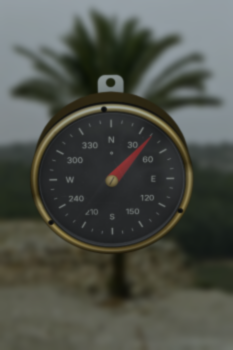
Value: 40 °
